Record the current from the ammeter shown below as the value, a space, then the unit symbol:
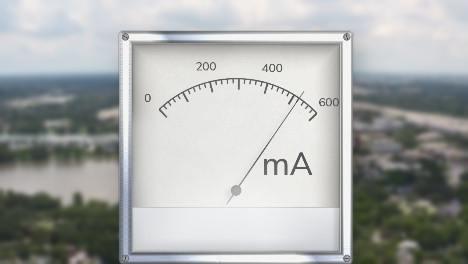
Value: 520 mA
